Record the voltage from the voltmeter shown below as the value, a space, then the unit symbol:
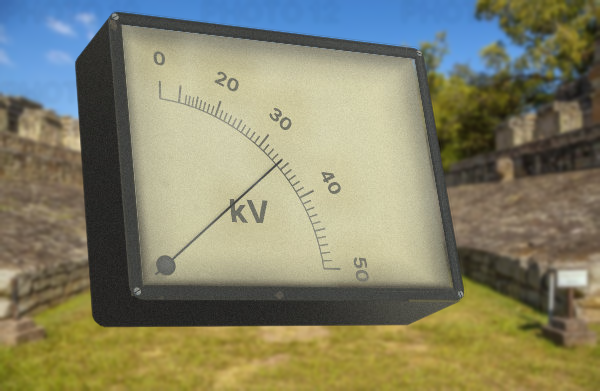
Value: 34 kV
